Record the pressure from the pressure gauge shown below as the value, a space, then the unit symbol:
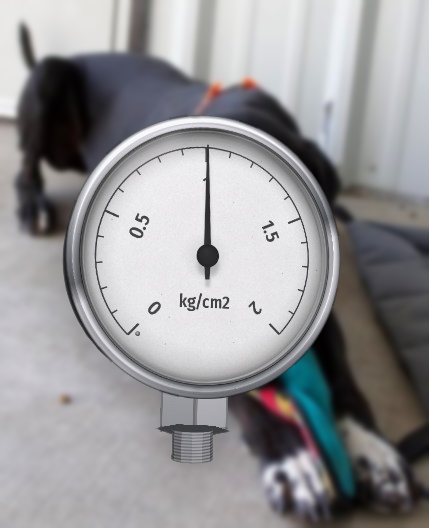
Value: 1 kg/cm²
